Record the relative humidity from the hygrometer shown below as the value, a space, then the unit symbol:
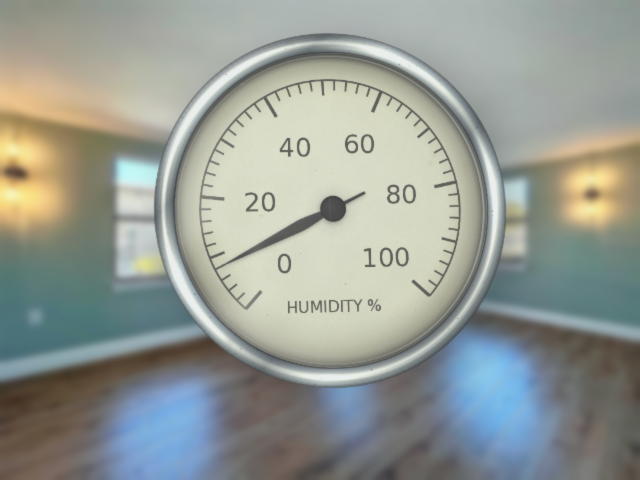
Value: 8 %
